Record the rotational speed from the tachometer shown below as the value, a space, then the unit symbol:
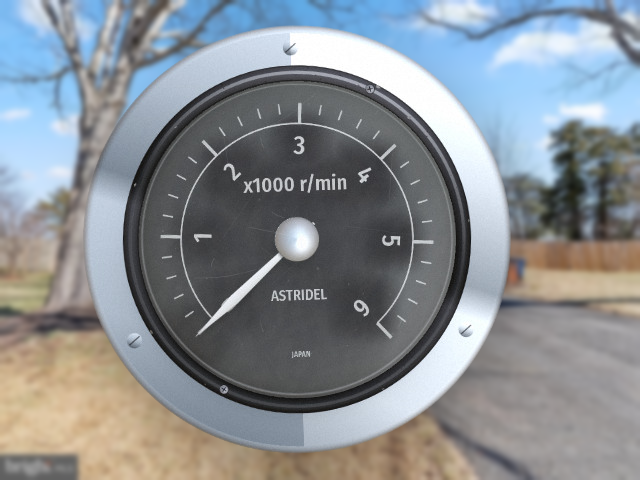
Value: 0 rpm
